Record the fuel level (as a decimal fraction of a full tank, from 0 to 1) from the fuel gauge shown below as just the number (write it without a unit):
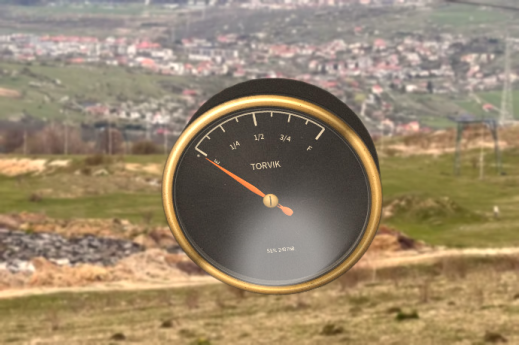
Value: 0
